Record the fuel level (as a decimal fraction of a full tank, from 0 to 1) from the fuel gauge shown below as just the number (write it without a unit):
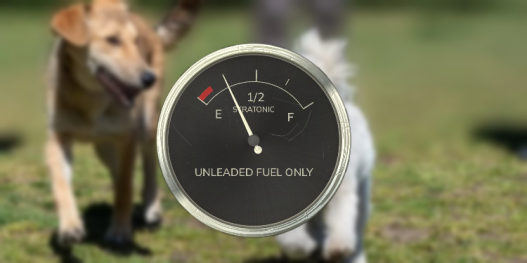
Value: 0.25
